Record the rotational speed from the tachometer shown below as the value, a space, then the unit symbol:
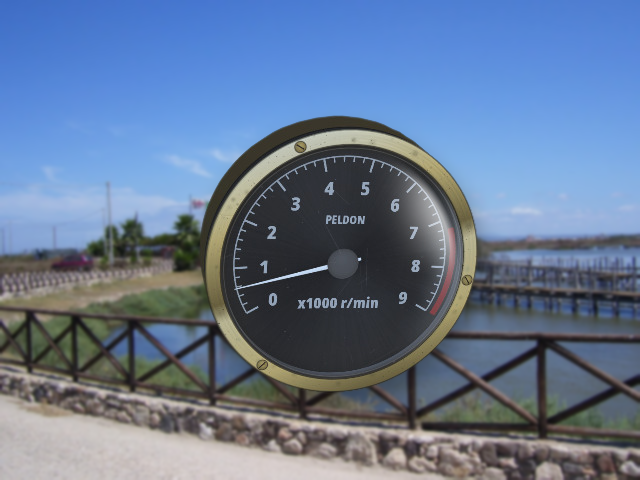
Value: 600 rpm
